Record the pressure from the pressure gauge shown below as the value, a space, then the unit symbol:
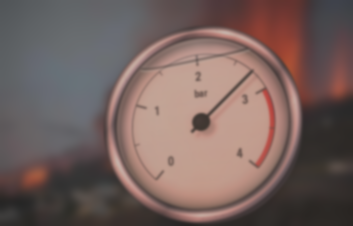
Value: 2.75 bar
